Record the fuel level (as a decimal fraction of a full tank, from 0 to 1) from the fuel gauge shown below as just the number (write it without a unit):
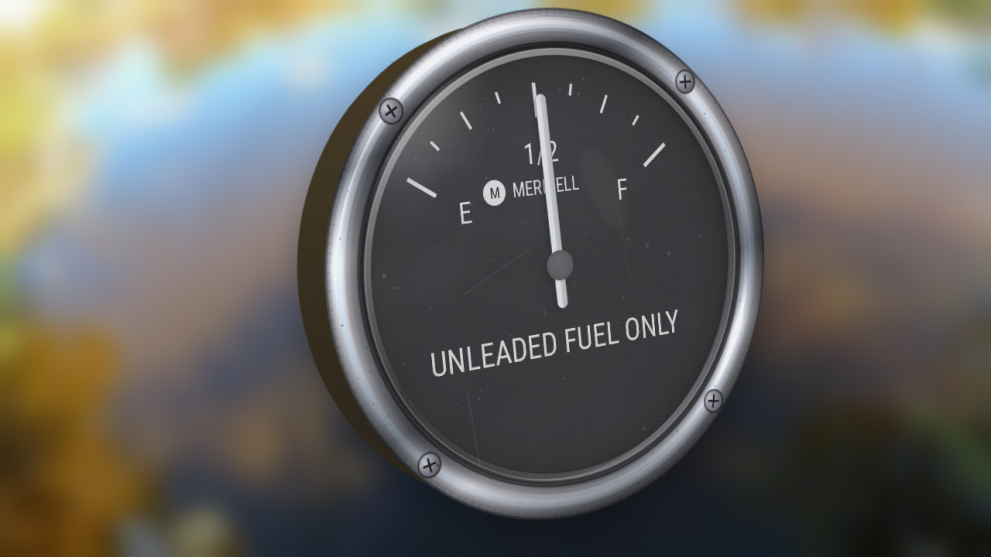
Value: 0.5
